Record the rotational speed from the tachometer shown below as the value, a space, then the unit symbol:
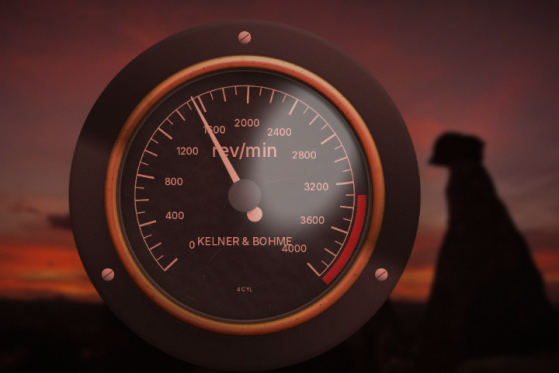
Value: 1550 rpm
